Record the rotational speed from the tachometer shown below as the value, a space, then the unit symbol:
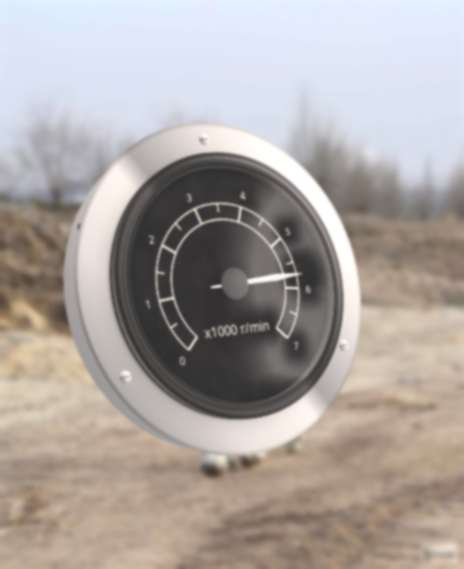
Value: 5750 rpm
